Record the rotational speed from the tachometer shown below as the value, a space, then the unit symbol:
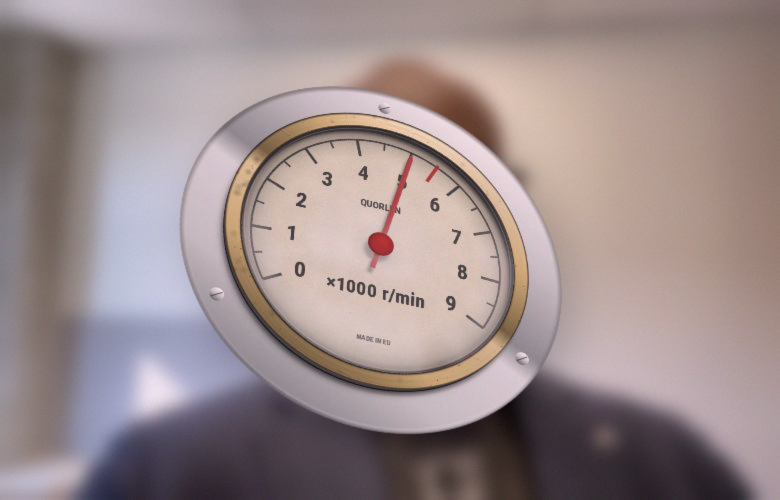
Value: 5000 rpm
